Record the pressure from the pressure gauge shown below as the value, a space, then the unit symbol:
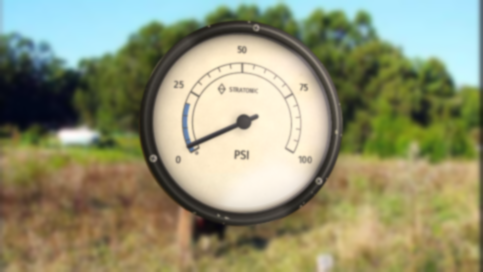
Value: 2.5 psi
